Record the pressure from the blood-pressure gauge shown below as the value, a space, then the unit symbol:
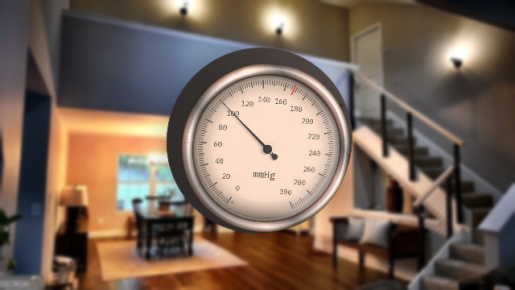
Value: 100 mmHg
